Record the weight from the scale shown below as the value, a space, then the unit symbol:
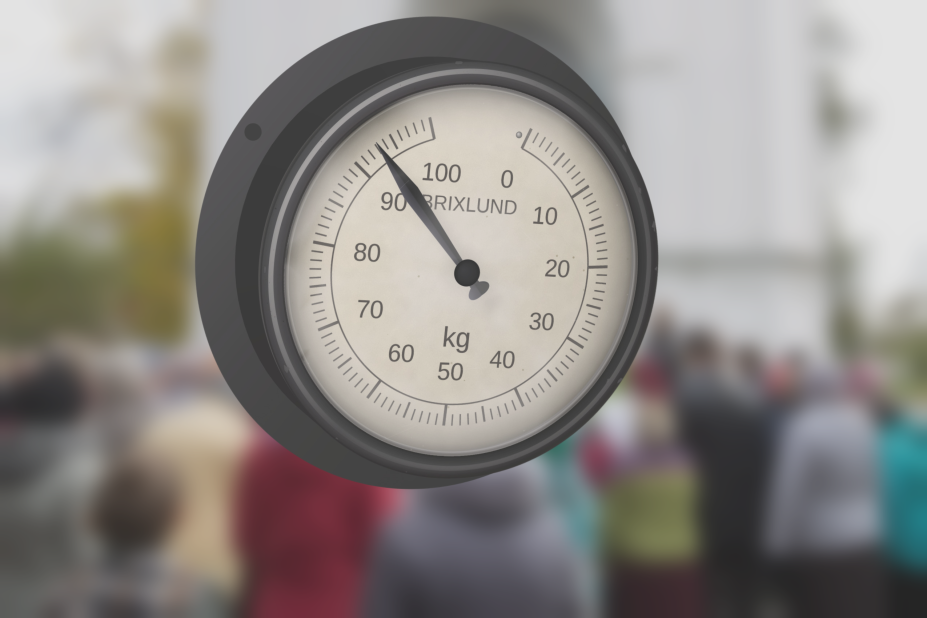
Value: 93 kg
